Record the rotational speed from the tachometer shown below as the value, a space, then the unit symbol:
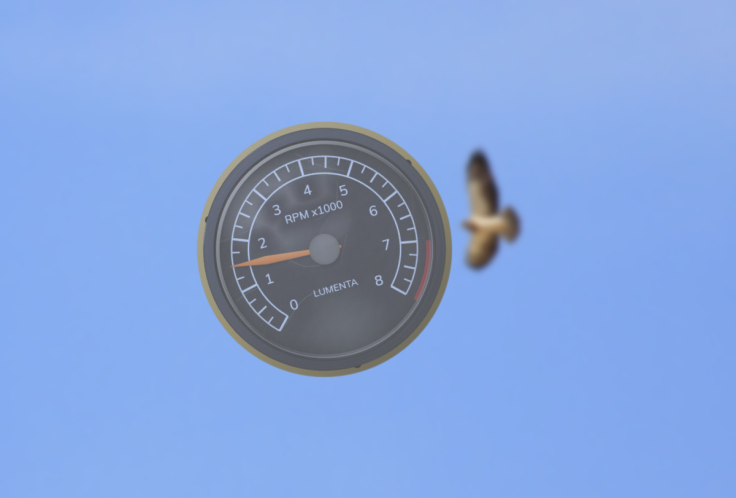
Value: 1500 rpm
